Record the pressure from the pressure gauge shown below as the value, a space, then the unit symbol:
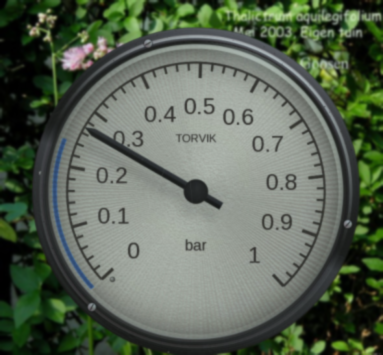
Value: 0.27 bar
